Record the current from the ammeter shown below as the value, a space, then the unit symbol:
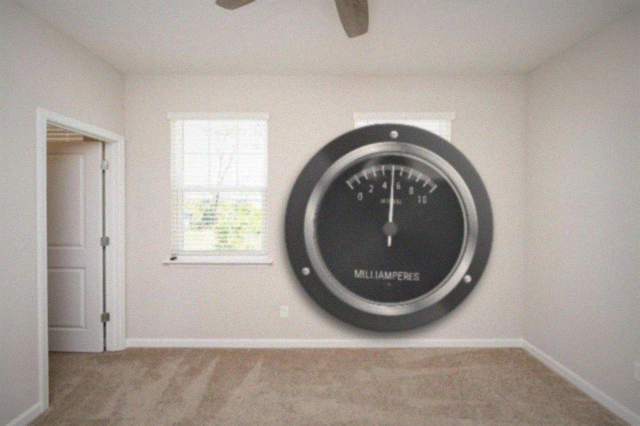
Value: 5 mA
